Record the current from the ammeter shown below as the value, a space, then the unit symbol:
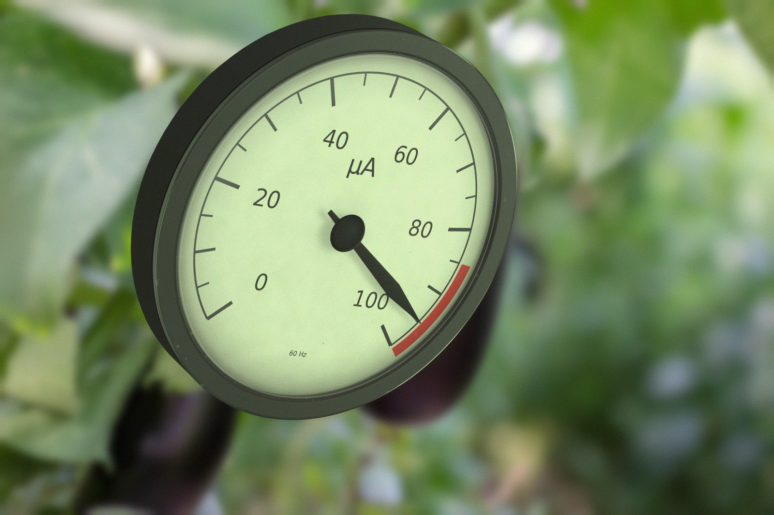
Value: 95 µA
